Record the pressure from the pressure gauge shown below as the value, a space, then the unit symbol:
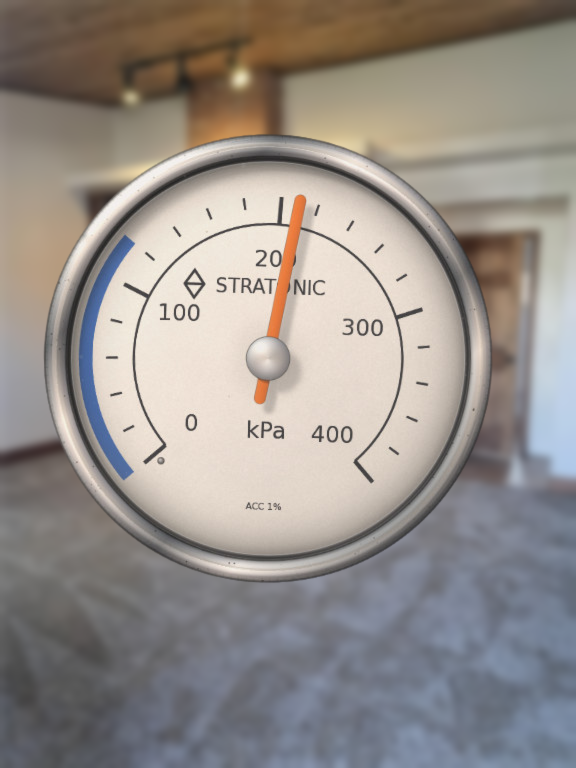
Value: 210 kPa
